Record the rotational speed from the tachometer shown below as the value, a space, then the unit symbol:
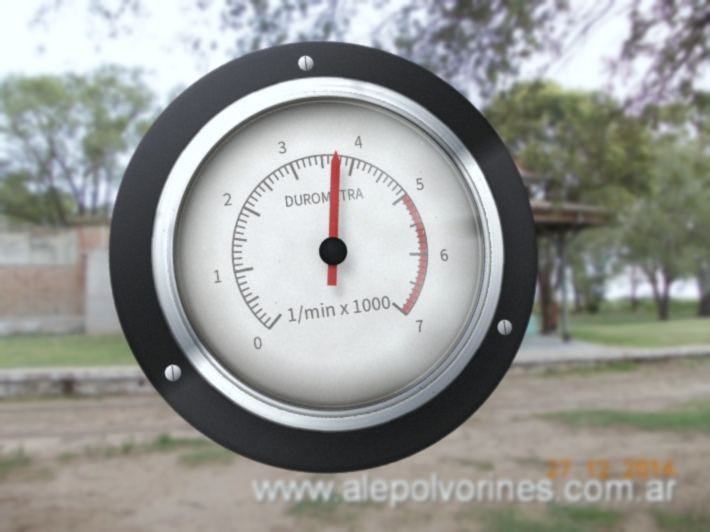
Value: 3700 rpm
